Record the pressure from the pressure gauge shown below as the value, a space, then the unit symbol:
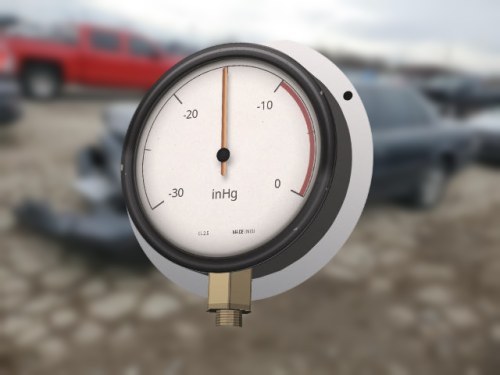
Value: -15 inHg
